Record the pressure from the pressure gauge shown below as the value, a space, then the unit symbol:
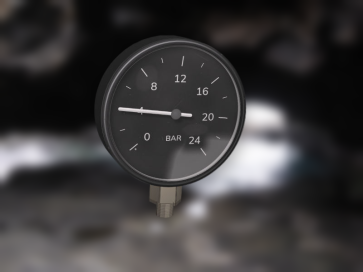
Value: 4 bar
